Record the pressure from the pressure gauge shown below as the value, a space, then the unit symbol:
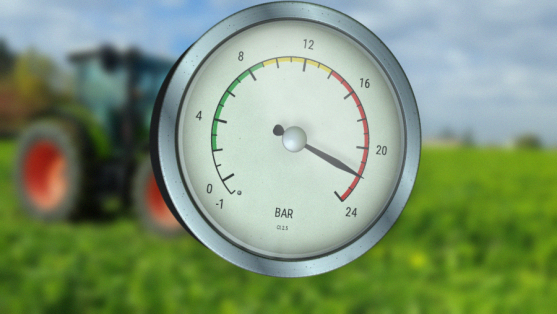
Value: 22 bar
